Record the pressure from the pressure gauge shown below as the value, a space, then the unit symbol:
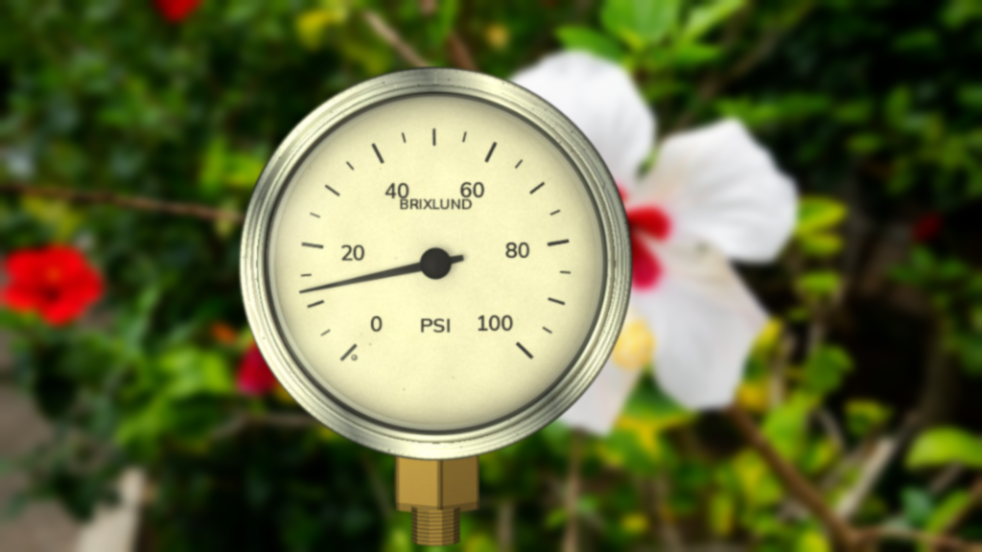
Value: 12.5 psi
